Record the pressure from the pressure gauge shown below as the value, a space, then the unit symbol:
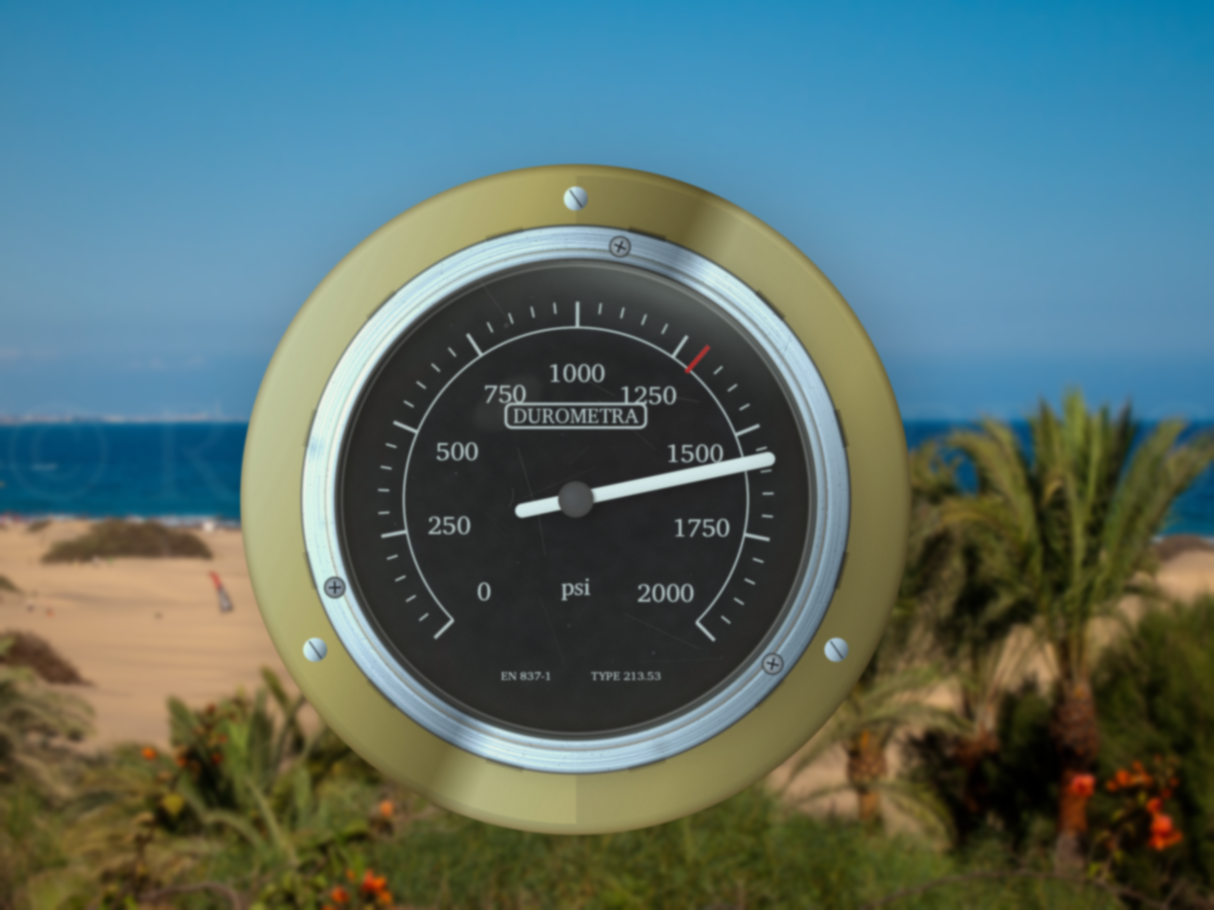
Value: 1575 psi
